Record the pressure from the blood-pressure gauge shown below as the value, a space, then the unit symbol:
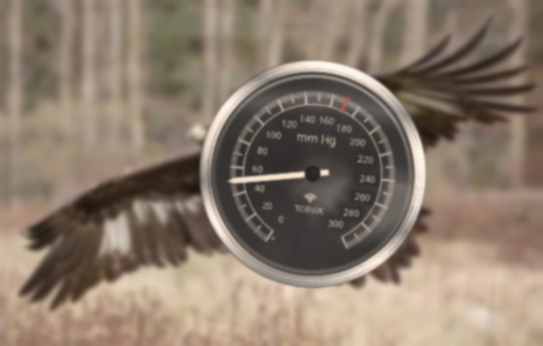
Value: 50 mmHg
